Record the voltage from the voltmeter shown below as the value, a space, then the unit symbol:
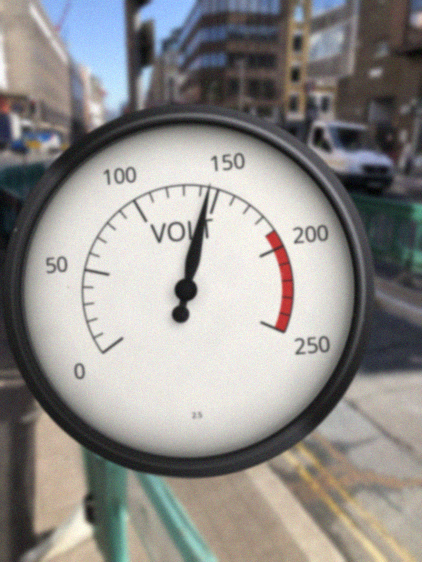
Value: 145 V
